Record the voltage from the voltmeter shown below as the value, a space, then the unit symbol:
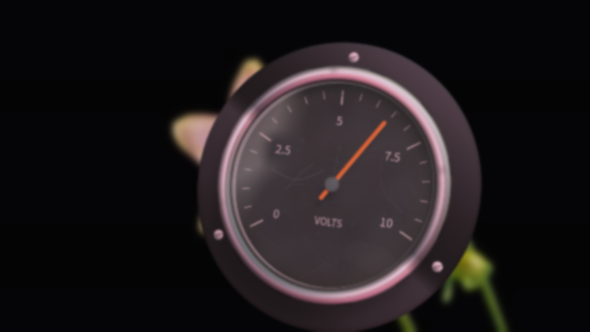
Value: 6.5 V
